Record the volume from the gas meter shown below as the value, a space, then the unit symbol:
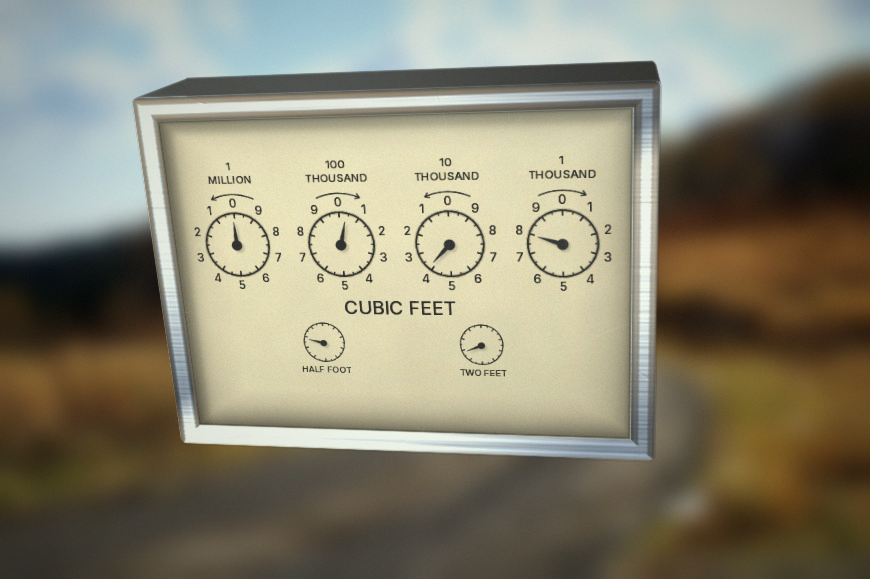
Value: 3800 ft³
